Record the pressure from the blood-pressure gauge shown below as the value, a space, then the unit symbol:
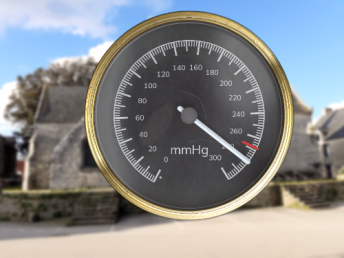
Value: 280 mmHg
